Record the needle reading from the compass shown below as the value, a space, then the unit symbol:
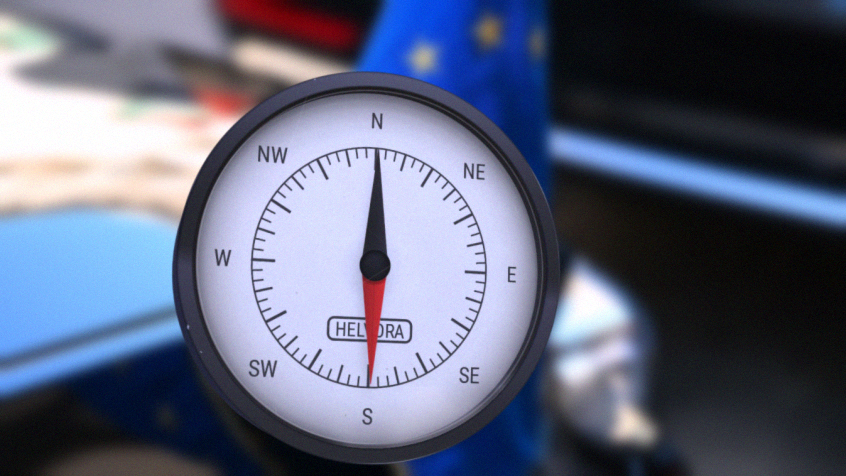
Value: 180 °
